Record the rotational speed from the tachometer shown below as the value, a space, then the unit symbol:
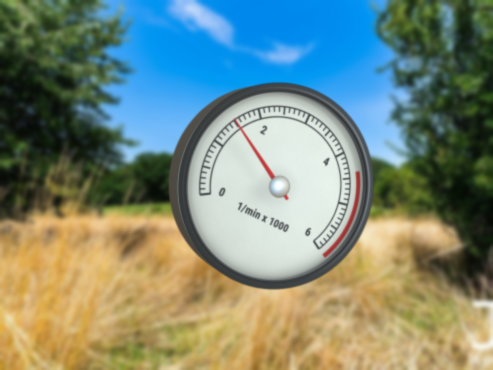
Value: 1500 rpm
